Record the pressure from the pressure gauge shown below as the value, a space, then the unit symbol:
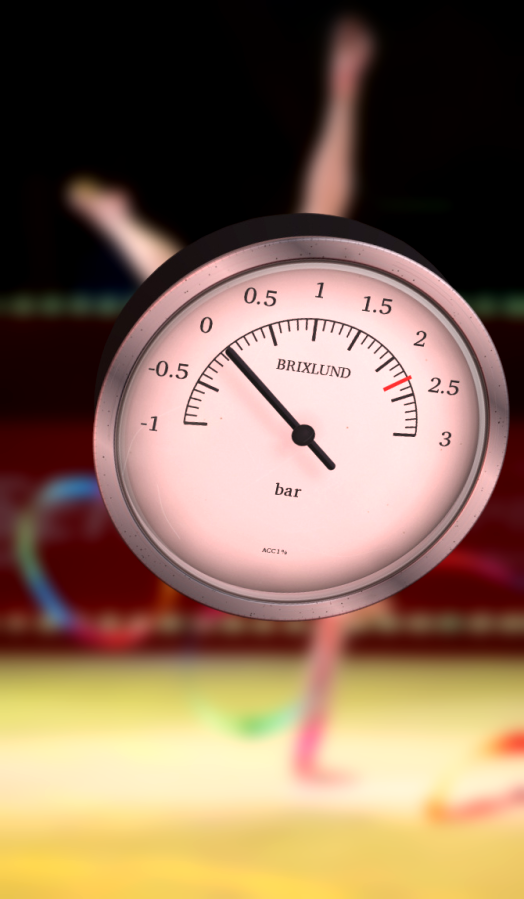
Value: 0 bar
